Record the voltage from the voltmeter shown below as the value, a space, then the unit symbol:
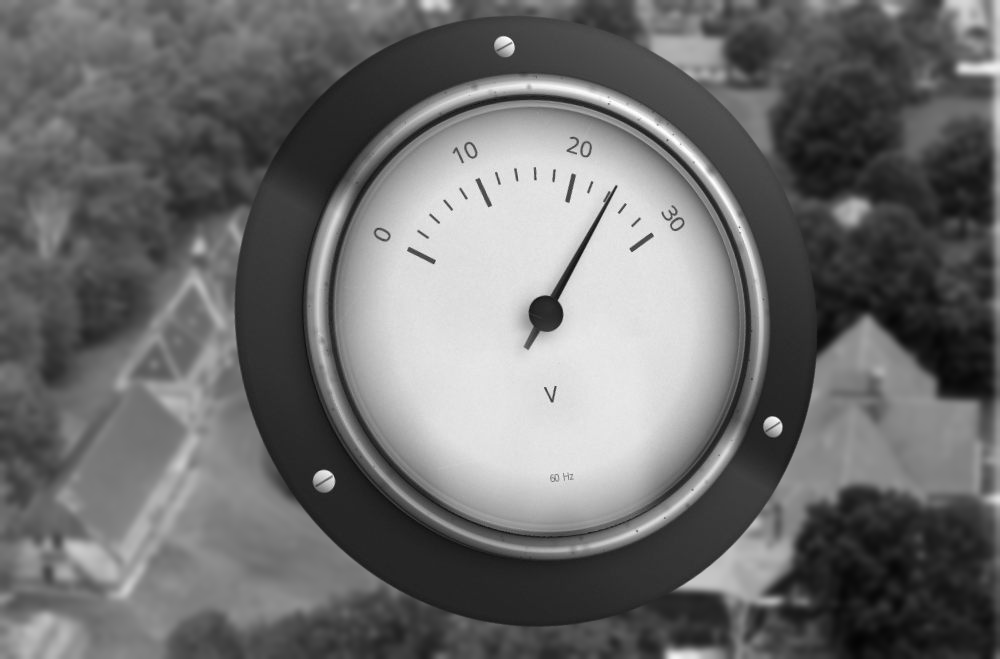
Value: 24 V
